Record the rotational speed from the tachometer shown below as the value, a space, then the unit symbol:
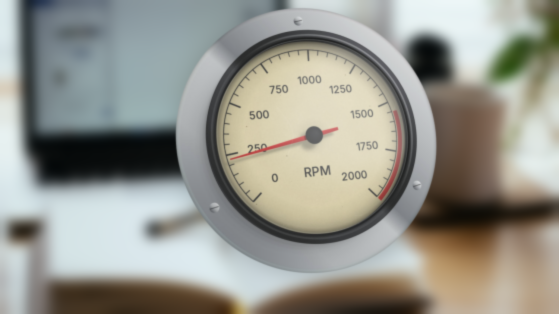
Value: 225 rpm
